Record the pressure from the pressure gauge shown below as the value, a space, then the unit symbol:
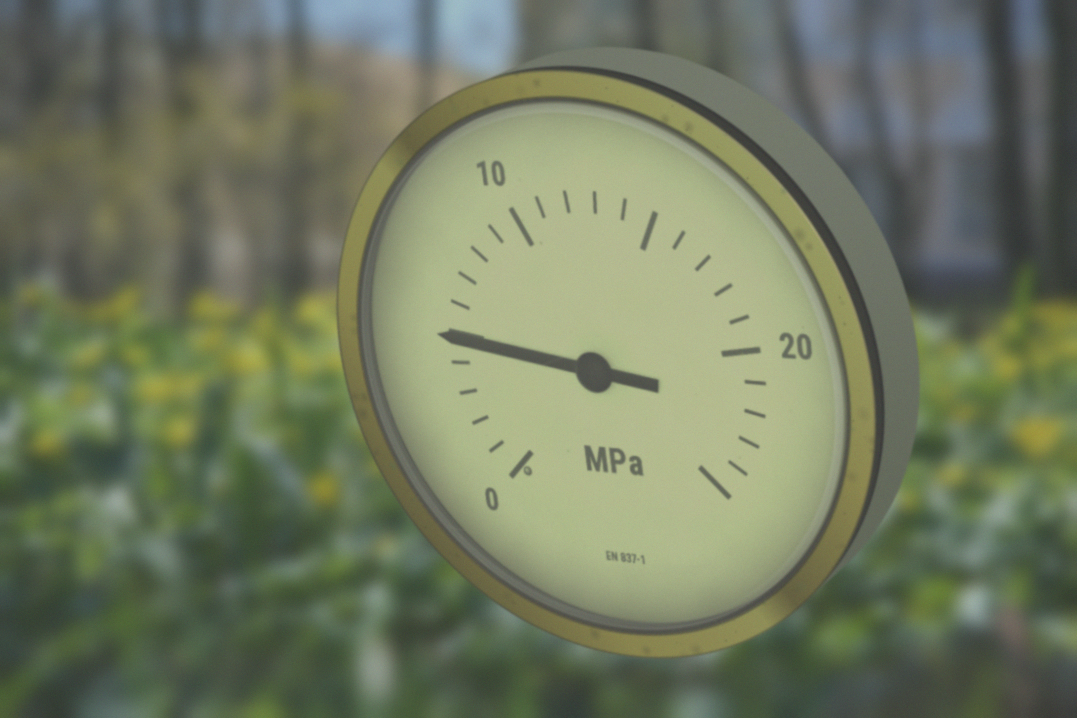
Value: 5 MPa
